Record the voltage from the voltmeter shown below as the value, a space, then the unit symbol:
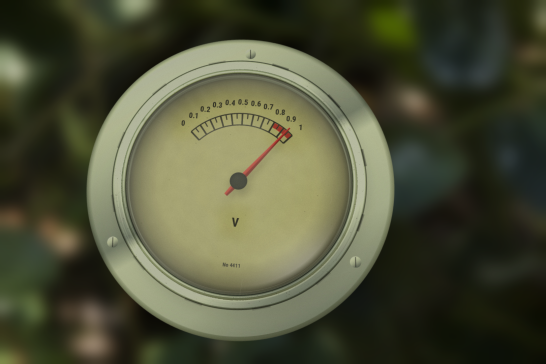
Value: 0.95 V
